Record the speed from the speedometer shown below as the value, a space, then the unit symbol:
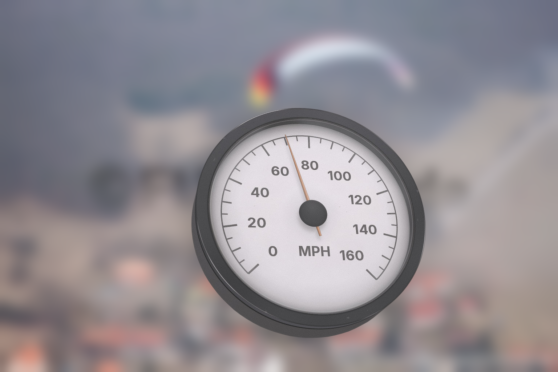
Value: 70 mph
